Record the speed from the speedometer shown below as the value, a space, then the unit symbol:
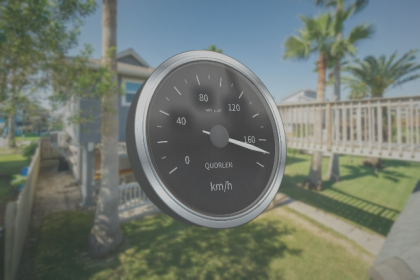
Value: 170 km/h
